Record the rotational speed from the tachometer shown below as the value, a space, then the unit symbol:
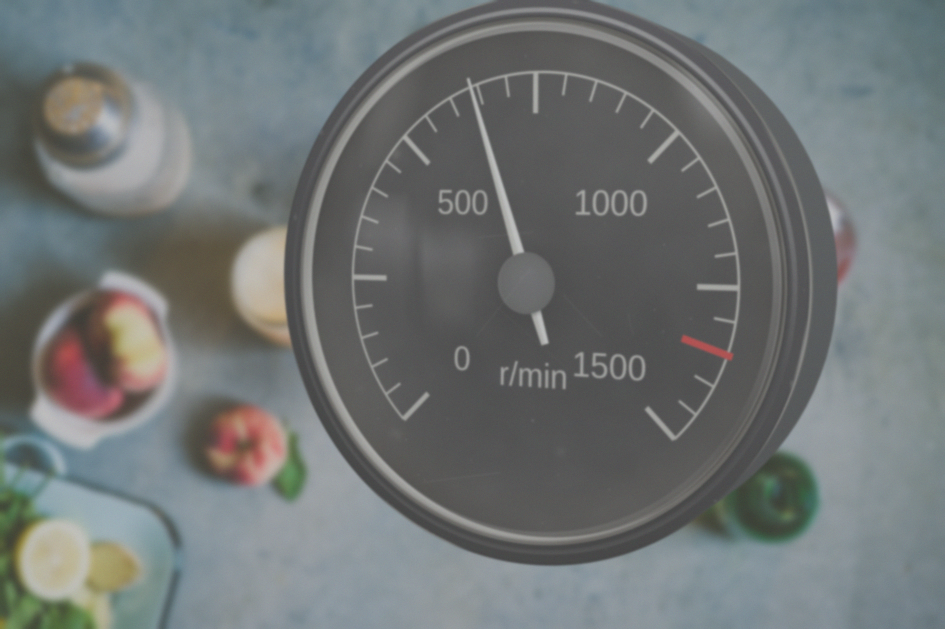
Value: 650 rpm
